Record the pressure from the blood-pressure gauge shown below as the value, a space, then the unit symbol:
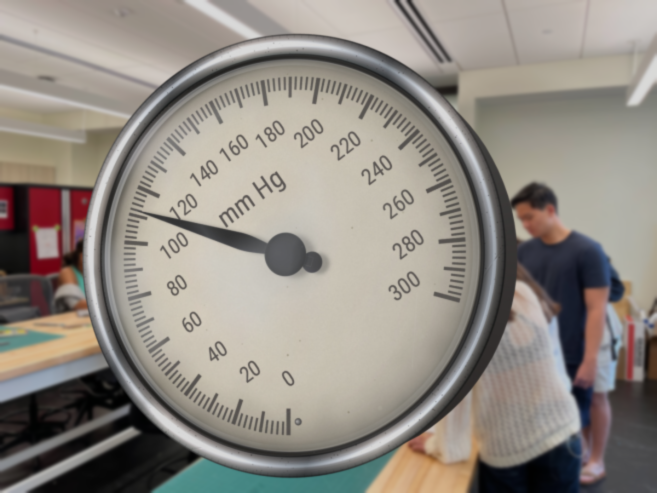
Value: 112 mmHg
